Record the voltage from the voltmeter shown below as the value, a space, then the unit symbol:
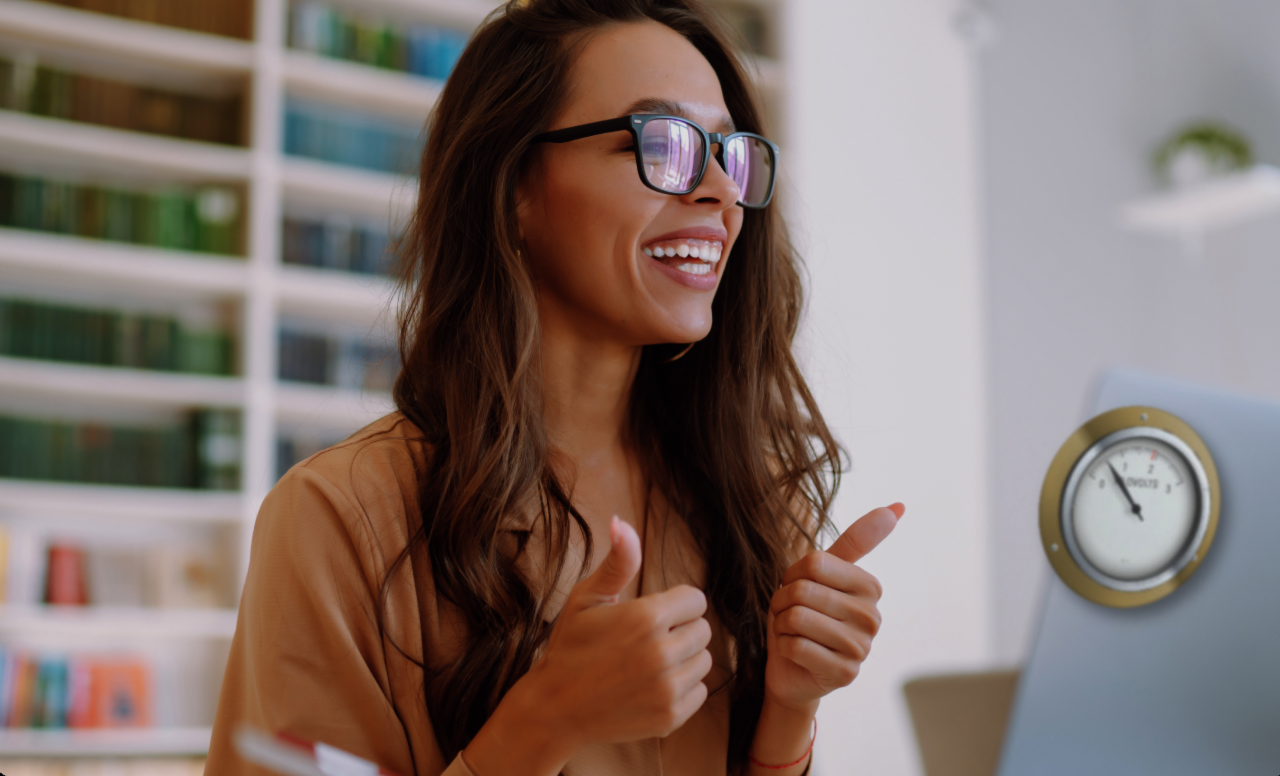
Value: 0.5 kV
